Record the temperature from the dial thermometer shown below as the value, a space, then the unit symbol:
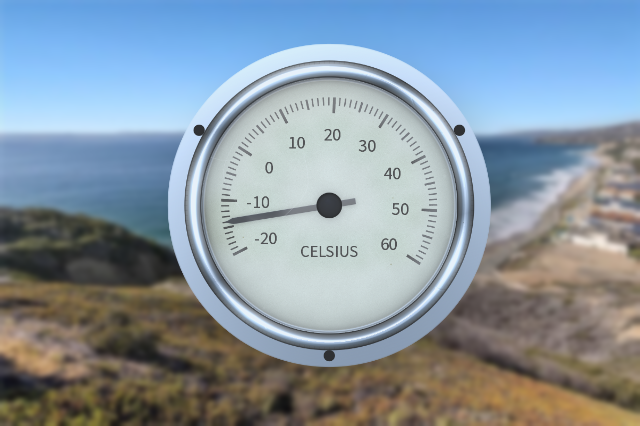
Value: -14 °C
